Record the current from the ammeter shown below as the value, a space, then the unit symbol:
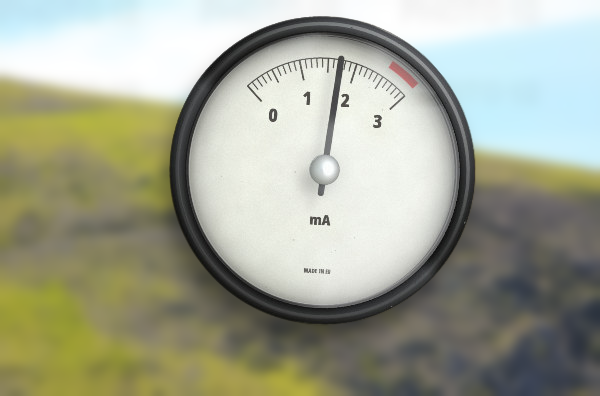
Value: 1.7 mA
